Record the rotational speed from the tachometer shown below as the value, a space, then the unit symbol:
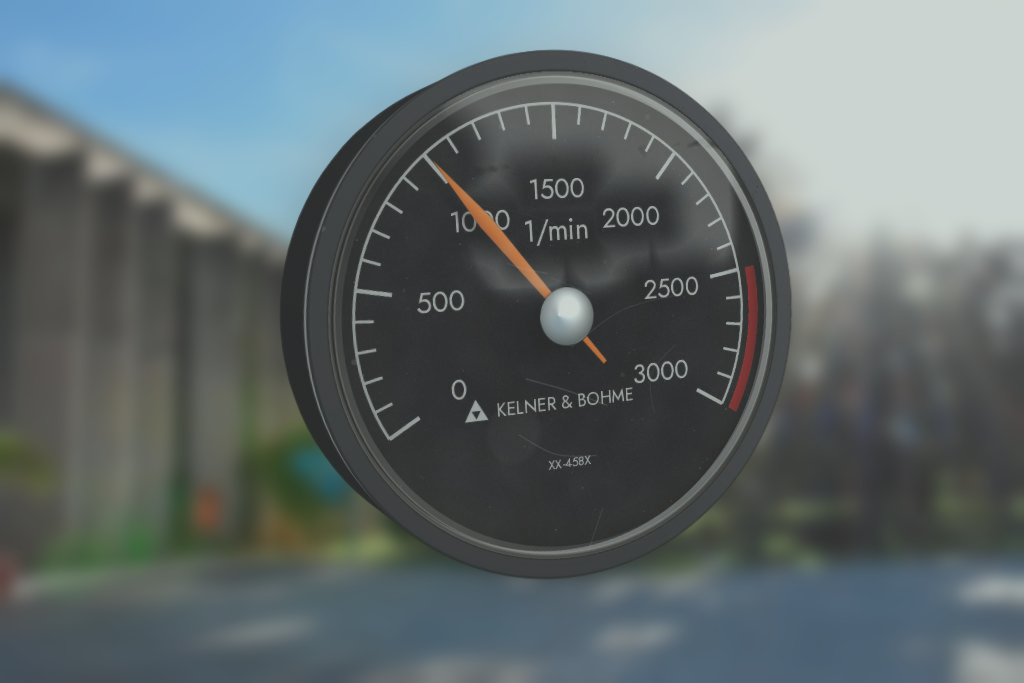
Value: 1000 rpm
